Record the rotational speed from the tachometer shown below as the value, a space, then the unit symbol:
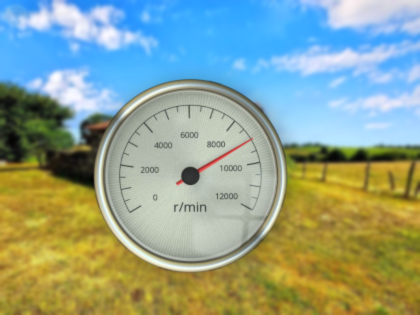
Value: 9000 rpm
